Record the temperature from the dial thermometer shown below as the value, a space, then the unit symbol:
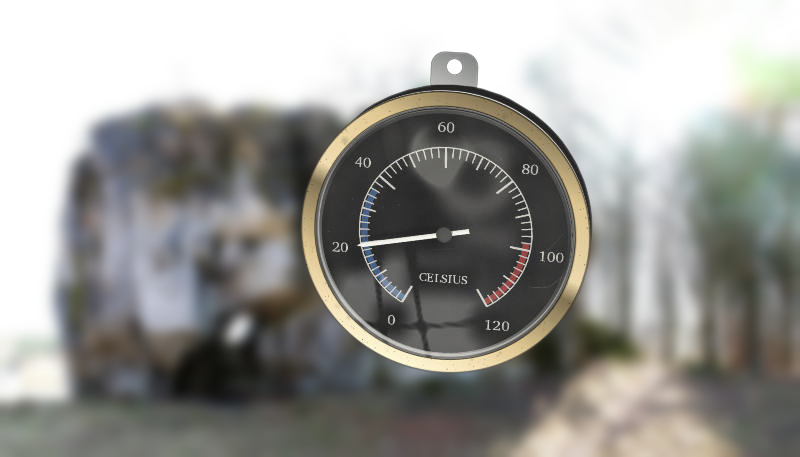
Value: 20 °C
